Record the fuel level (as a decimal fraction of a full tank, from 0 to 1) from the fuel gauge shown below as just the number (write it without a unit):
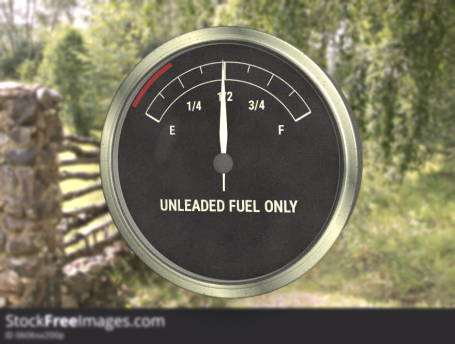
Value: 0.5
